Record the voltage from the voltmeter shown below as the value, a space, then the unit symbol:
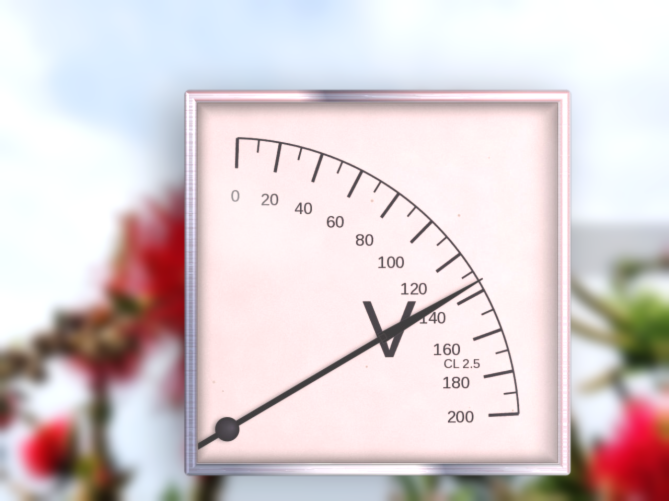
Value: 135 V
